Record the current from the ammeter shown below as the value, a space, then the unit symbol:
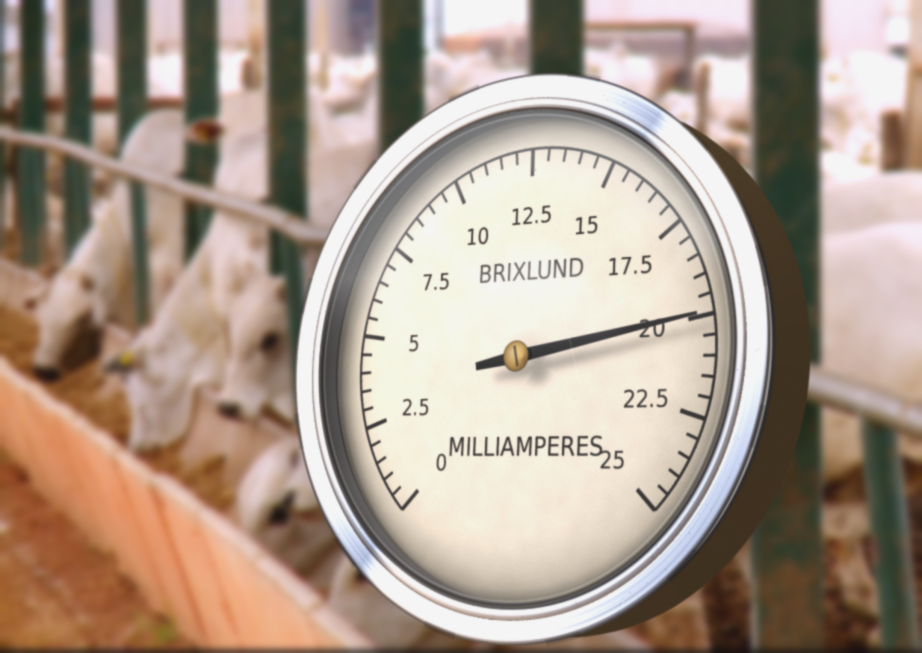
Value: 20 mA
